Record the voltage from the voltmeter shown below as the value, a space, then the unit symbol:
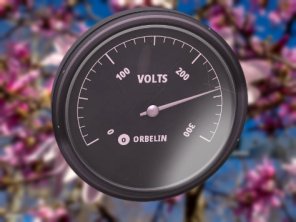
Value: 240 V
